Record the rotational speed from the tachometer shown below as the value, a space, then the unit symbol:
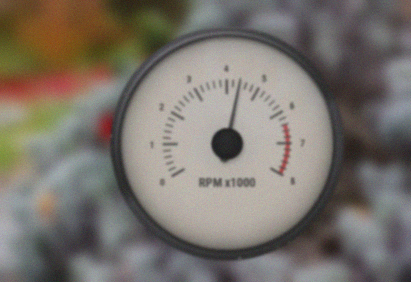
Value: 4400 rpm
